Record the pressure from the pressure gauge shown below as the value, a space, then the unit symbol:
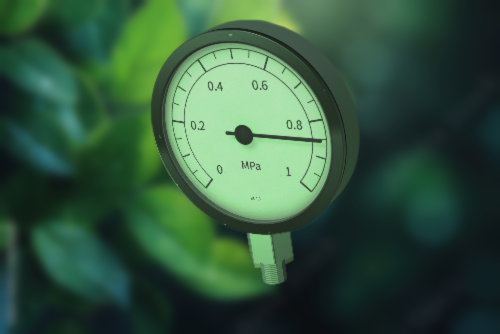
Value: 0.85 MPa
